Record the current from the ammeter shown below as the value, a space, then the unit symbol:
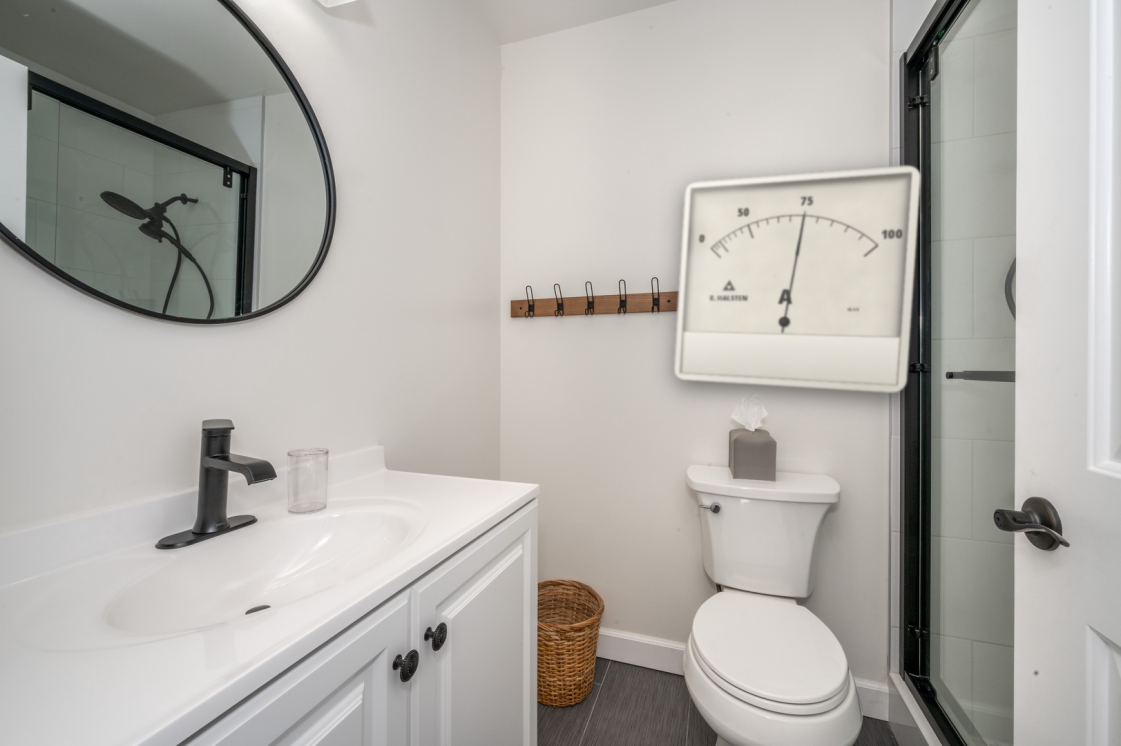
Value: 75 A
